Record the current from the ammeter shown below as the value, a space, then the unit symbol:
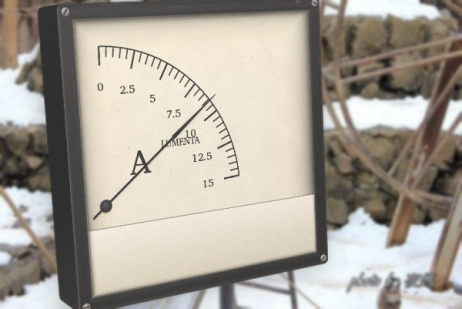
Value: 9 A
